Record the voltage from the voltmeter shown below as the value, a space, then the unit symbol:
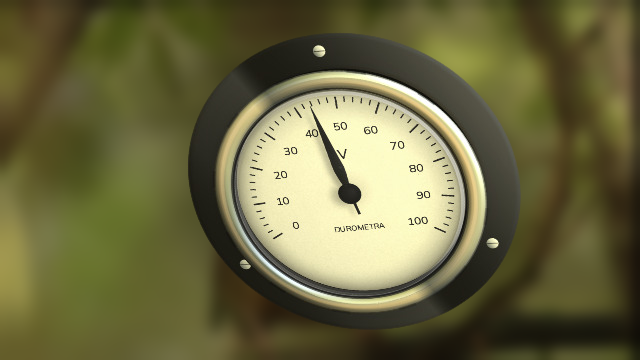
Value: 44 V
